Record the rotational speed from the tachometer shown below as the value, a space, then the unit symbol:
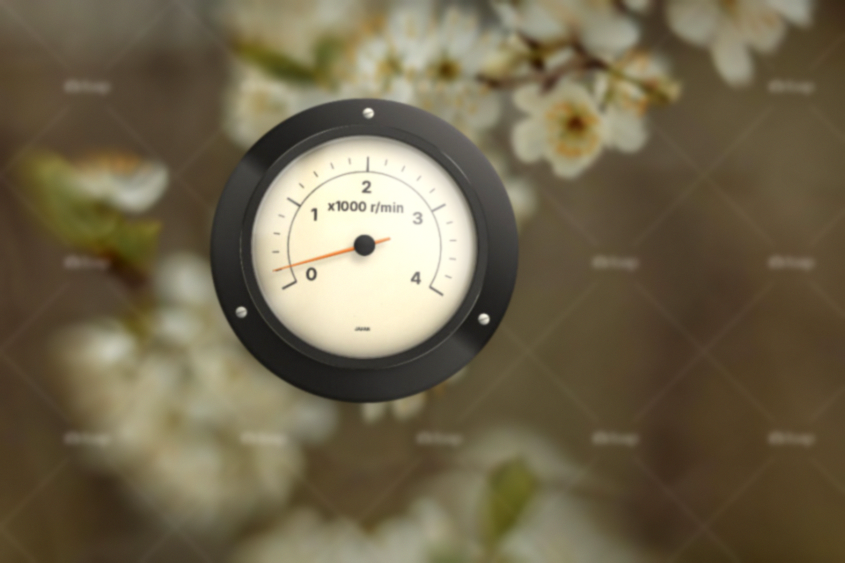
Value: 200 rpm
